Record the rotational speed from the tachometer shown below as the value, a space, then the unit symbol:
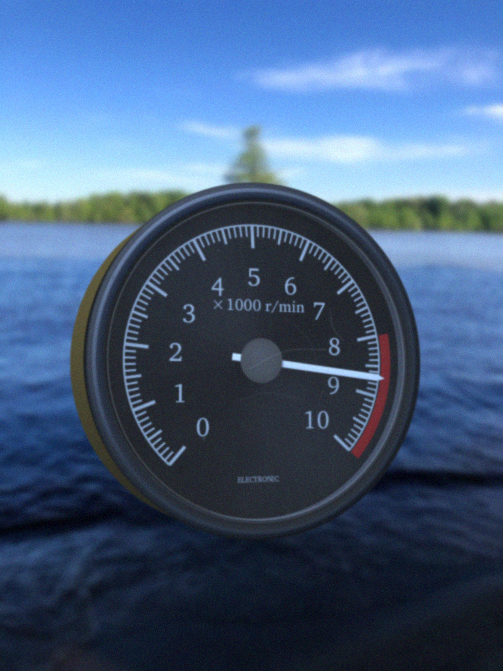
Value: 8700 rpm
